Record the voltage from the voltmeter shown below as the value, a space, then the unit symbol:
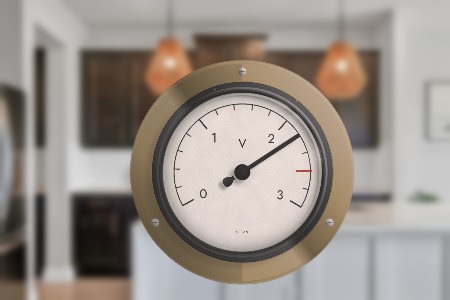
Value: 2.2 V
